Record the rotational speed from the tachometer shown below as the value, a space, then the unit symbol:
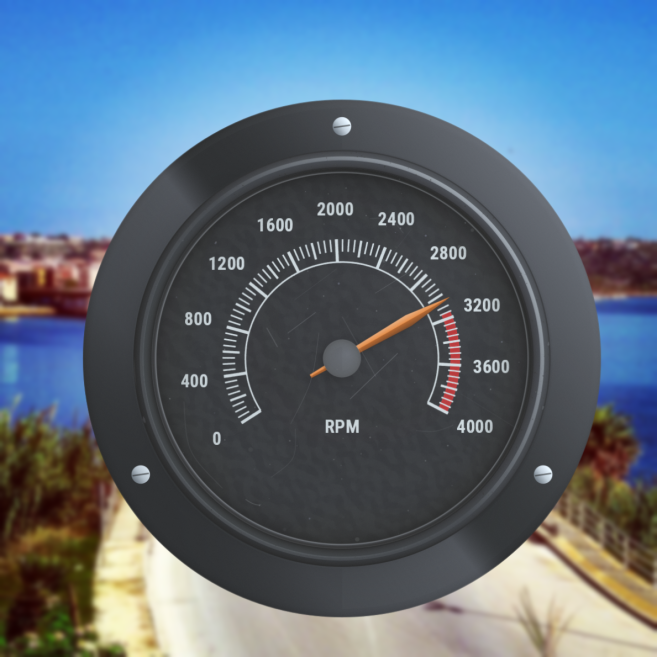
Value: 3050 rpm
